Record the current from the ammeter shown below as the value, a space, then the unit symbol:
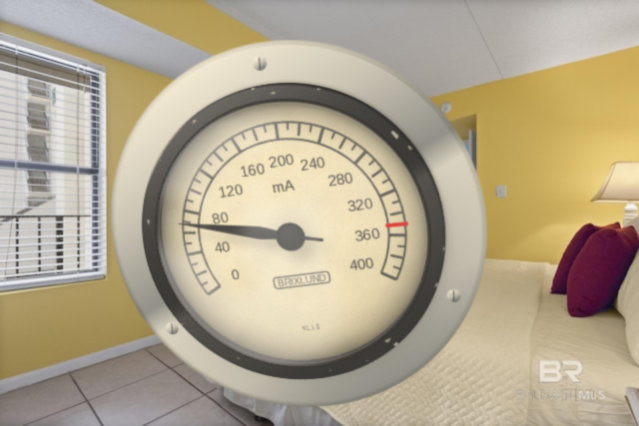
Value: 70 mA
